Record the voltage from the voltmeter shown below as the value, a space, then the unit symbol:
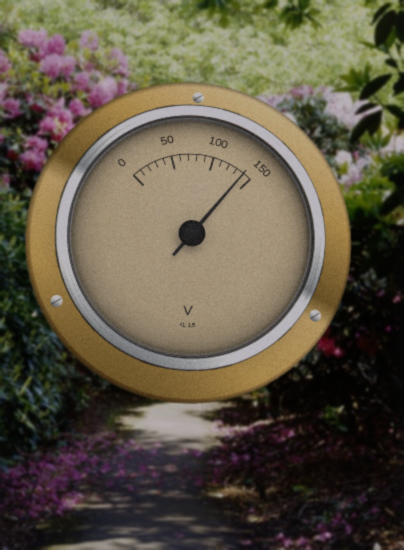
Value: 140 V
